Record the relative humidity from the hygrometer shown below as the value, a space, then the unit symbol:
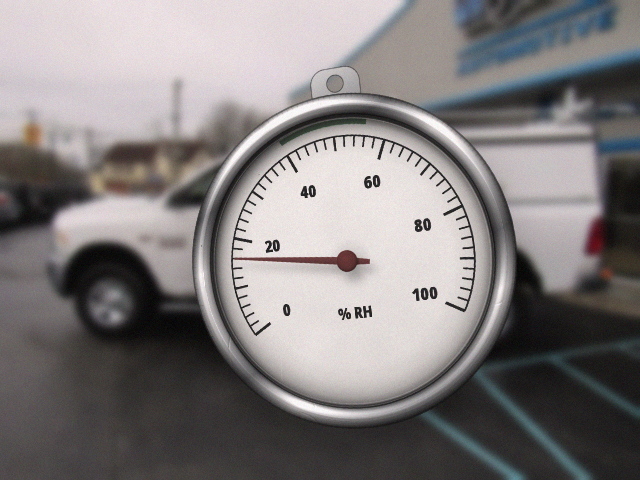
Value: 16 %
